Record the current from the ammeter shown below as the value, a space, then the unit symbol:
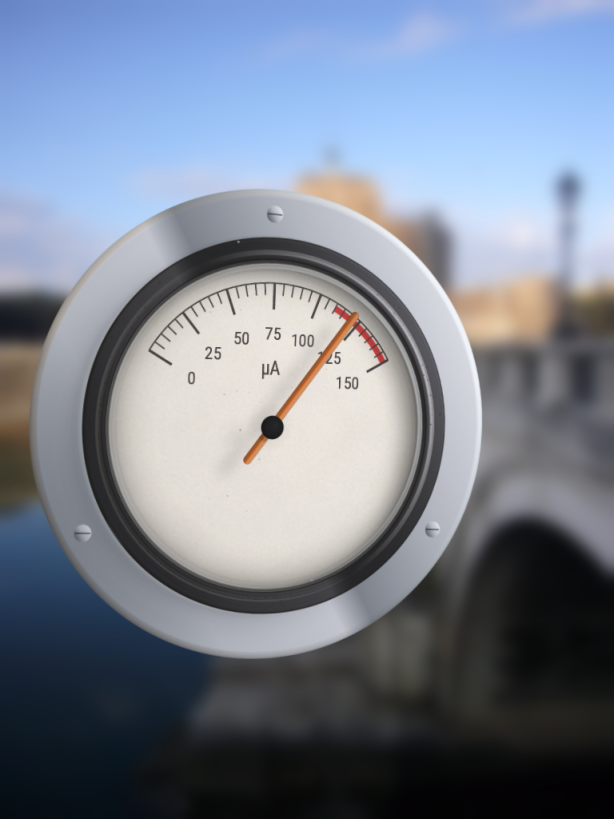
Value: 120 µA
